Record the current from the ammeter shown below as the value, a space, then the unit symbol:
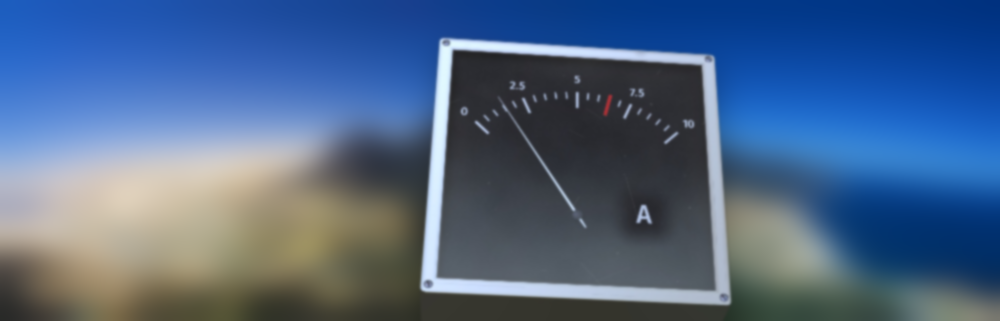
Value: 1.5 A
